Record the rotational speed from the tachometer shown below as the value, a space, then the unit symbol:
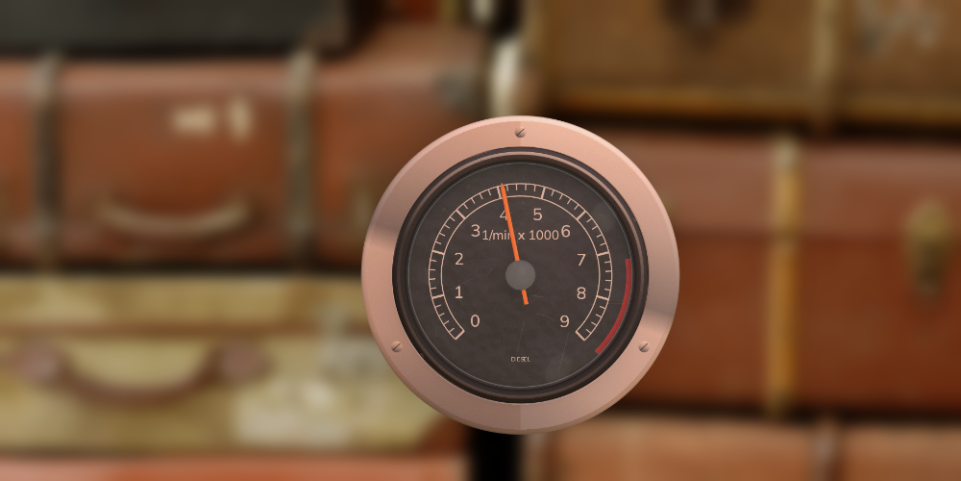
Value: 4100 rpm
